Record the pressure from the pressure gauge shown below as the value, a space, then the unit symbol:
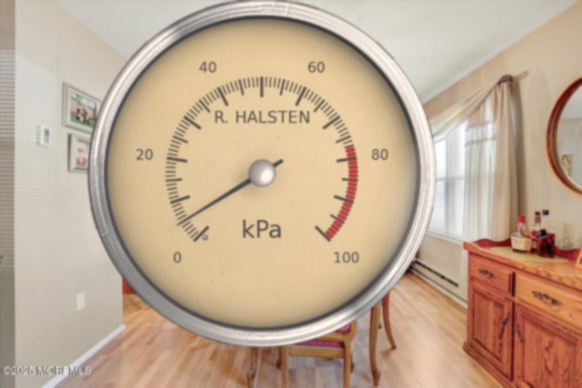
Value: 5 kPa
